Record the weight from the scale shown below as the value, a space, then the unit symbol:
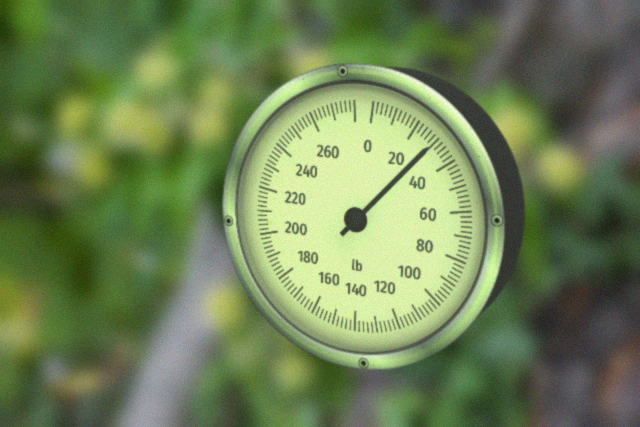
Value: 30 lb
